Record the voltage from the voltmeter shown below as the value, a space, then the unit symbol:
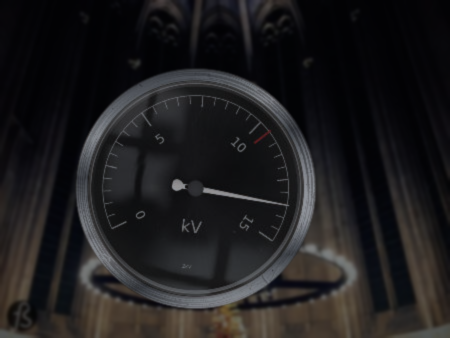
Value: 13.5 kV
